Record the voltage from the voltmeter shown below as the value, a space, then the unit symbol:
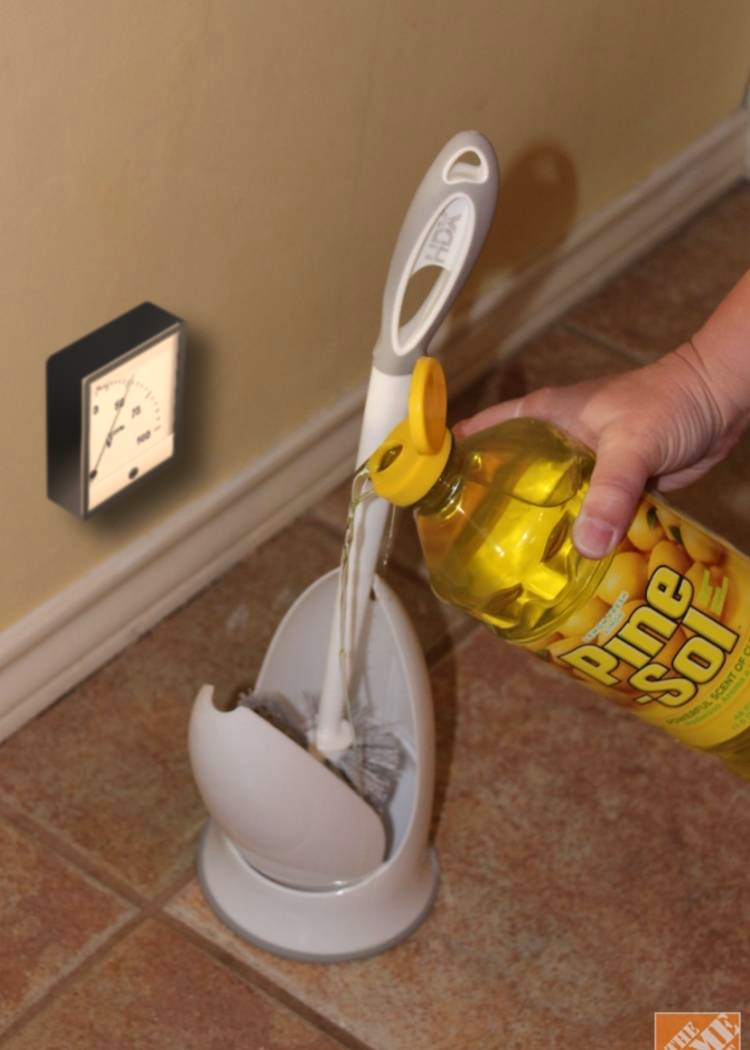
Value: 50 V
